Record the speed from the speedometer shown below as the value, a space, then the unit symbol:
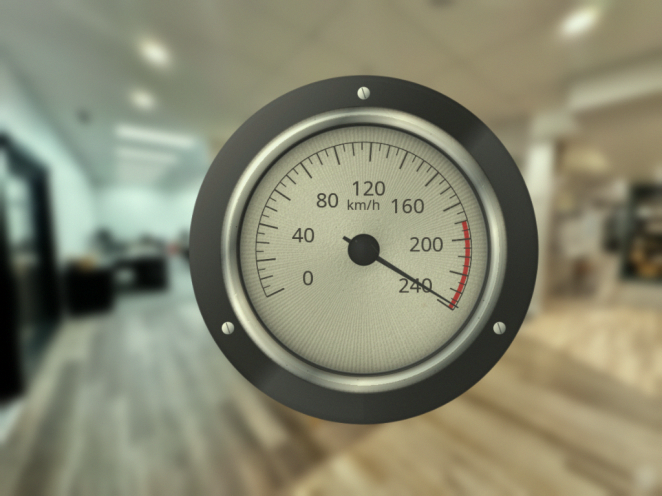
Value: 237.5 km/h
